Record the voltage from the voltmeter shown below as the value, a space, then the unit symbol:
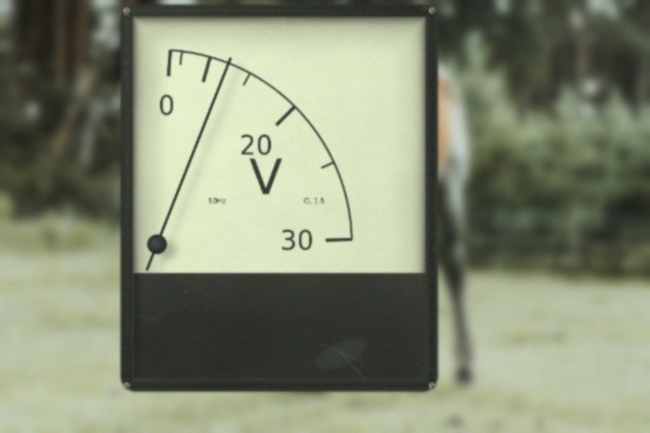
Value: 12.5 V
